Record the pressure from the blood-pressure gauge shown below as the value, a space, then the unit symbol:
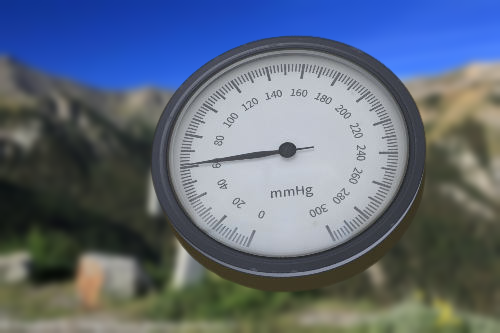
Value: 60 mmHg
